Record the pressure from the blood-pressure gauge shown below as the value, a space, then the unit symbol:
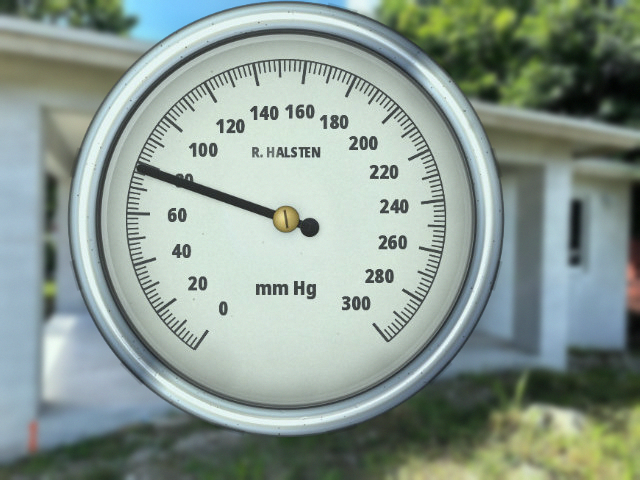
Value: 78 mmHg
